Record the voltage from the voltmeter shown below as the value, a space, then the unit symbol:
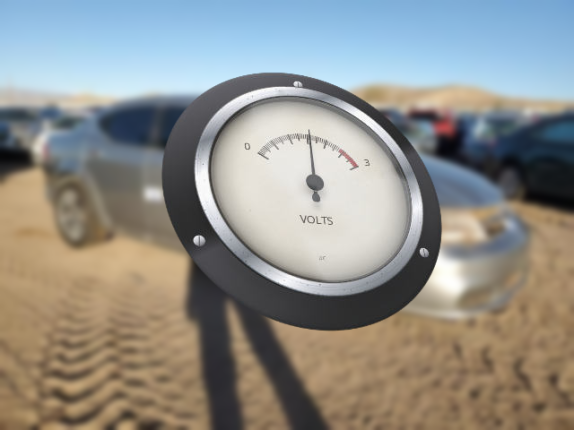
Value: 1.5 V
